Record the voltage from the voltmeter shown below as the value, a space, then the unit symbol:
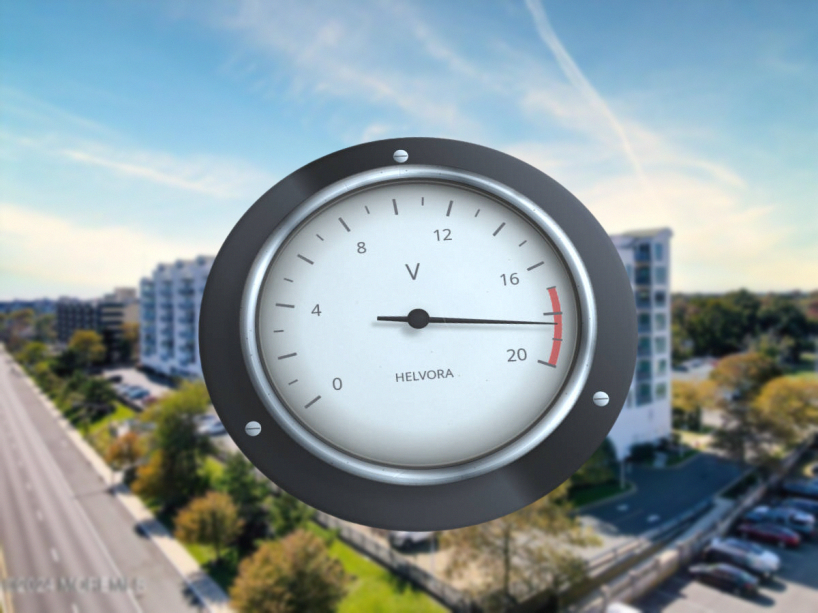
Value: 18.5 V
